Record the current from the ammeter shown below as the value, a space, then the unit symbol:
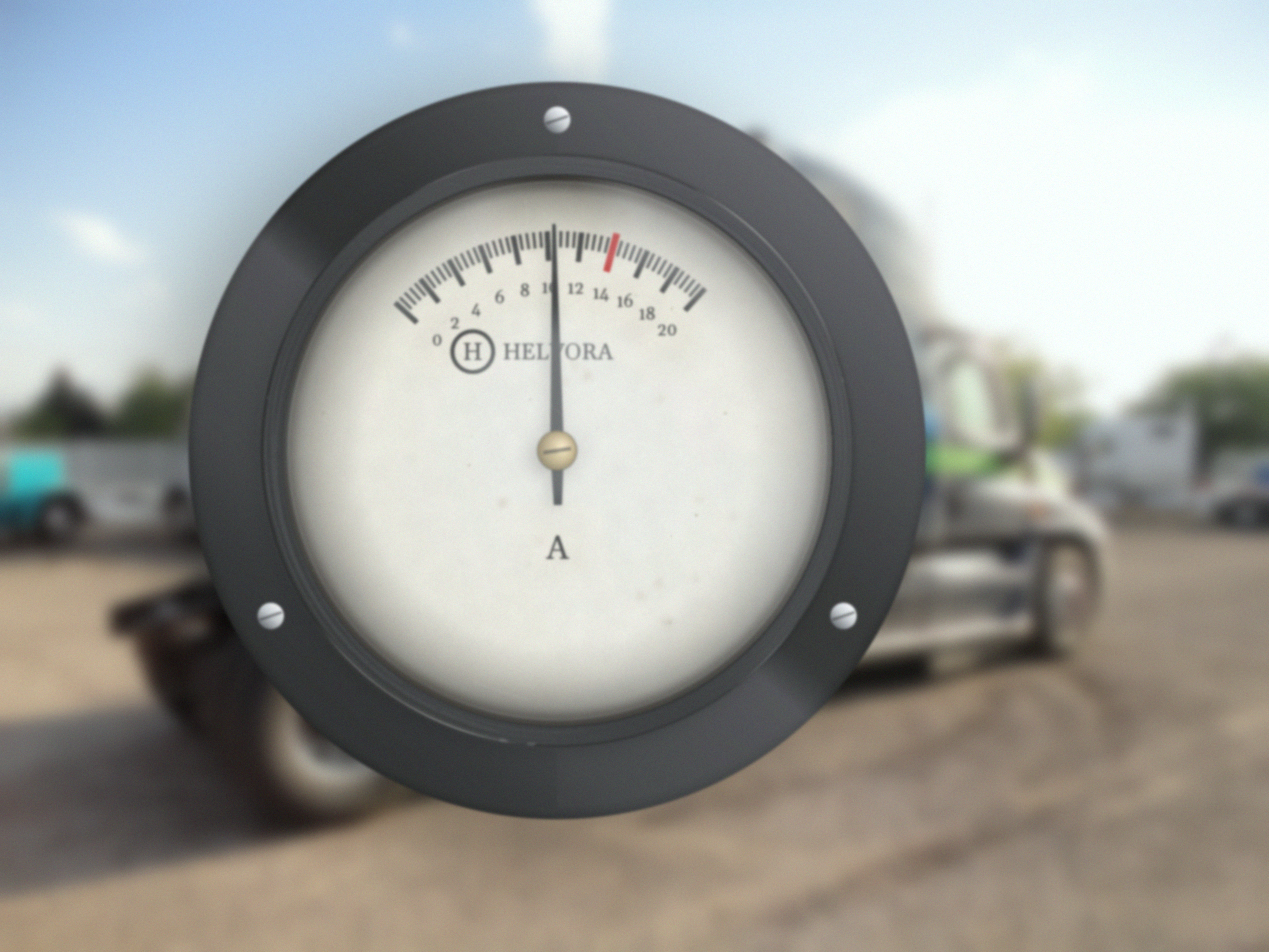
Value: 10.4 A
